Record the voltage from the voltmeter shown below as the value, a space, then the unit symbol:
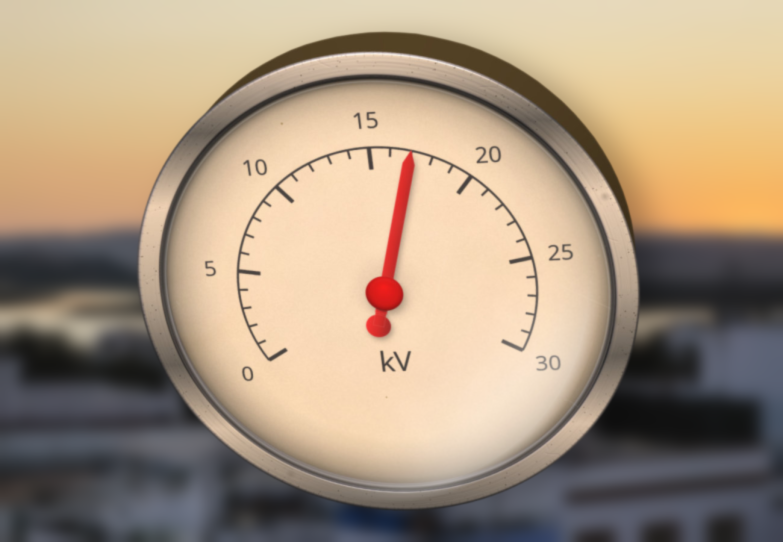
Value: 17 kV
